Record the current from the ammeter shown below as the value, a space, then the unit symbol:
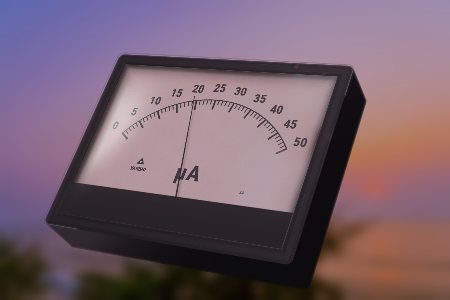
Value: 20 µA
